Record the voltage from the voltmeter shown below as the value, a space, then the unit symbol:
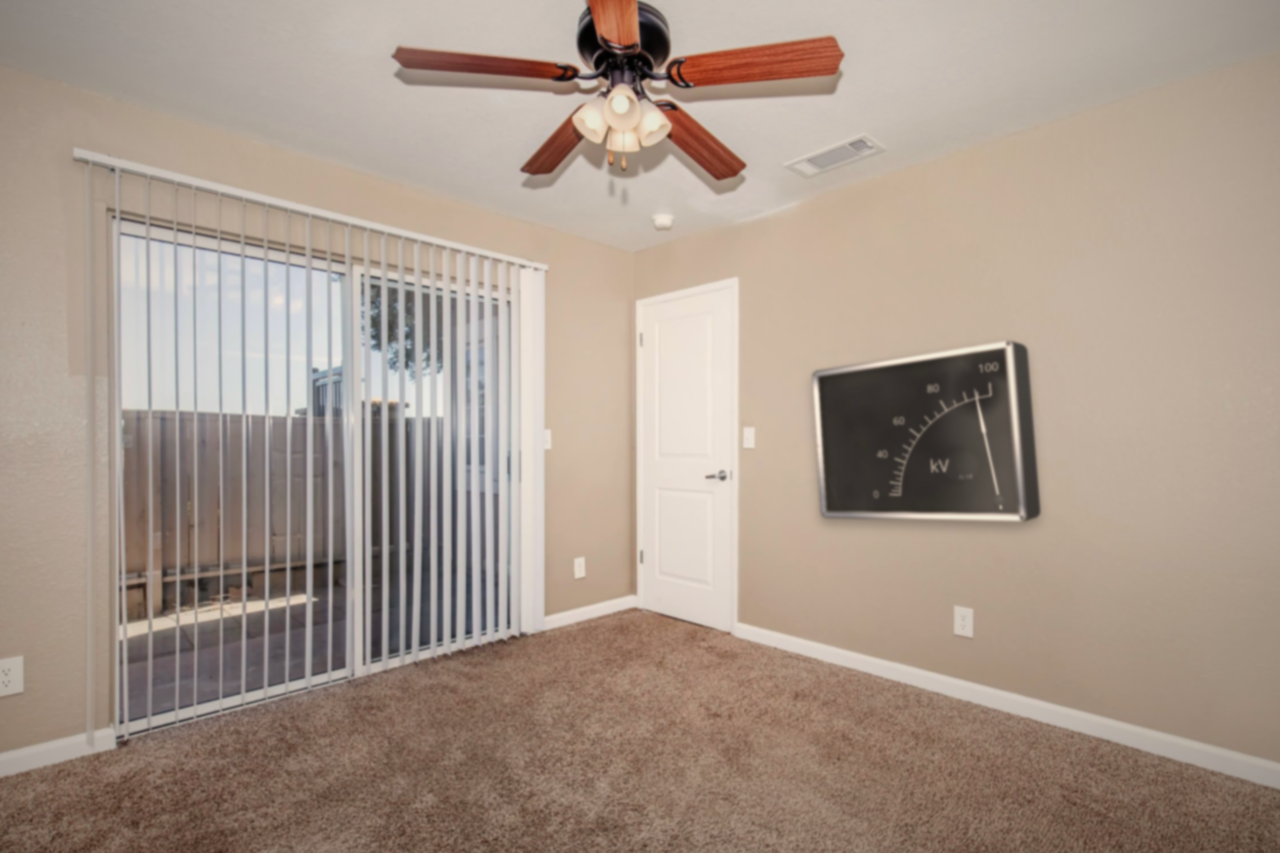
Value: 95 kV
